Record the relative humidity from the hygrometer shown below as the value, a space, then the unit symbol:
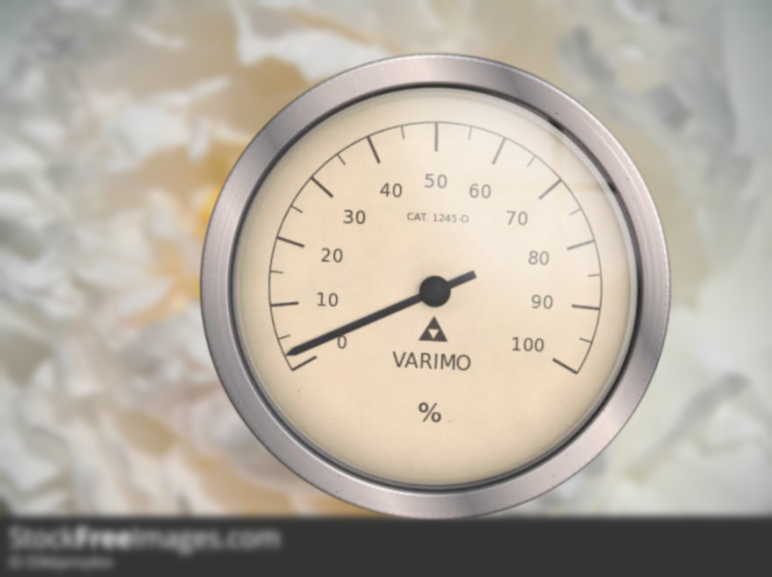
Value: 2.5 %
